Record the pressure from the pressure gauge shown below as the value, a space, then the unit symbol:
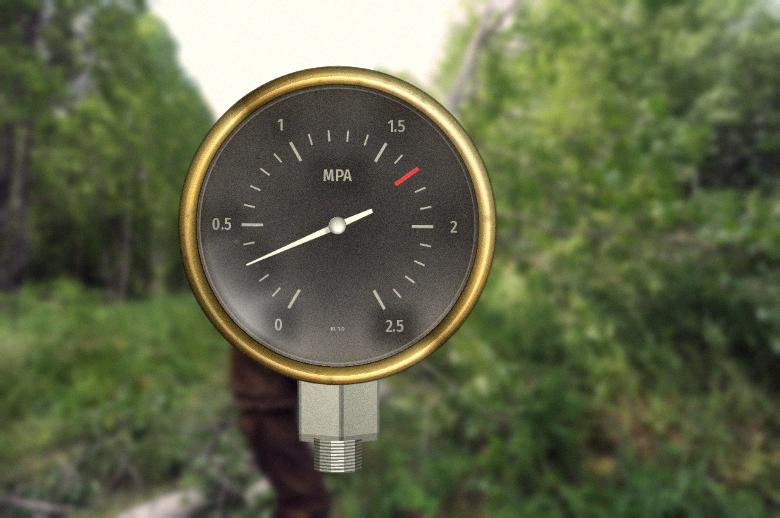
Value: 0.3 MPa
